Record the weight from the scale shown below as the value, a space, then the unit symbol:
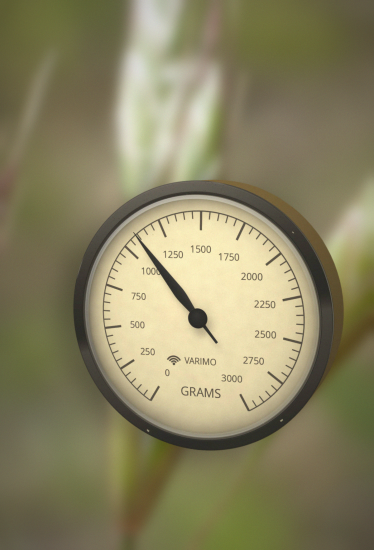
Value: 1100 g
